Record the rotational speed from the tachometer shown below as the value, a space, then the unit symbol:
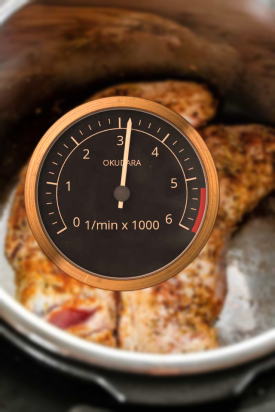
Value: 3200 rpm
